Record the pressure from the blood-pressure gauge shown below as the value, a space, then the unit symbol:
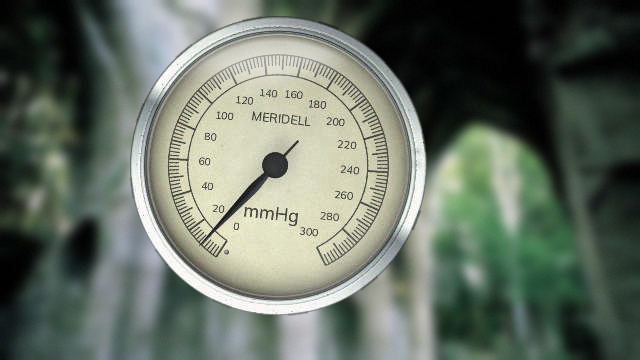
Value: 10 mmHg
